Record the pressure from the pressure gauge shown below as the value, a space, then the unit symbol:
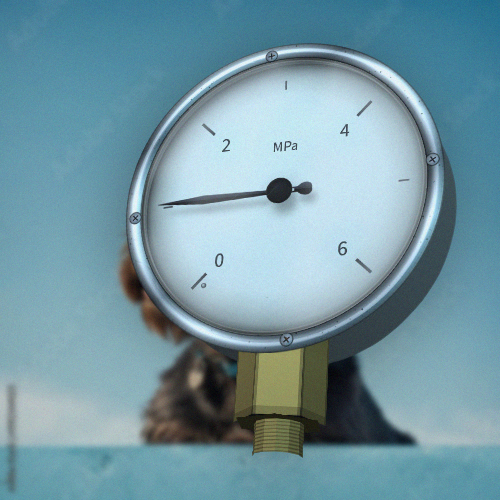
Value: 1 MPa
